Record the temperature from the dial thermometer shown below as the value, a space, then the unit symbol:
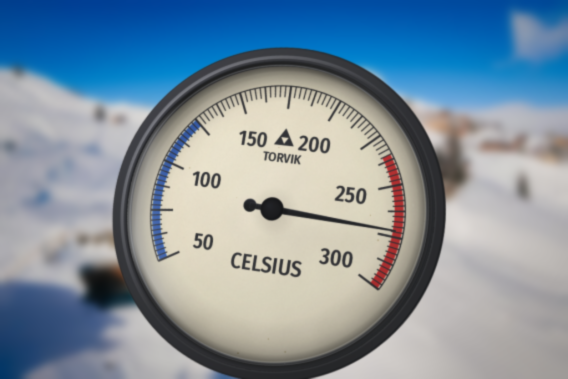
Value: 272.5 °C
